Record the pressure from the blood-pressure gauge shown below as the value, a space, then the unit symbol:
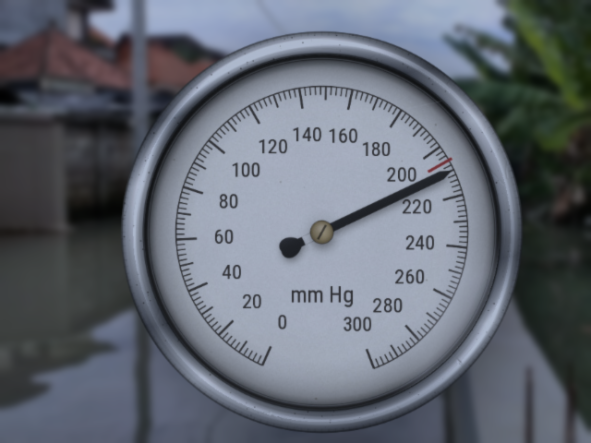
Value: 210 mmHg
